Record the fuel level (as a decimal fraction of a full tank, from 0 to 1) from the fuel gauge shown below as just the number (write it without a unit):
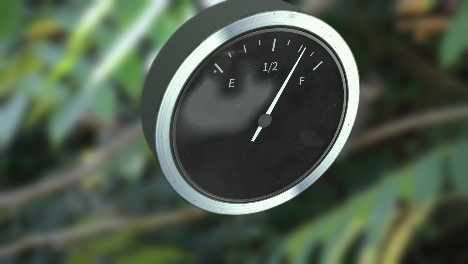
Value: 0.75
